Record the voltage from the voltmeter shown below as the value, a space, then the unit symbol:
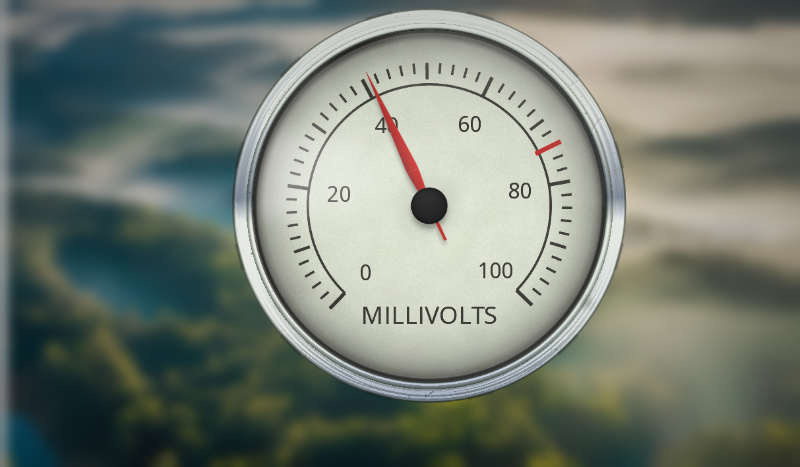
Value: 41 mV
